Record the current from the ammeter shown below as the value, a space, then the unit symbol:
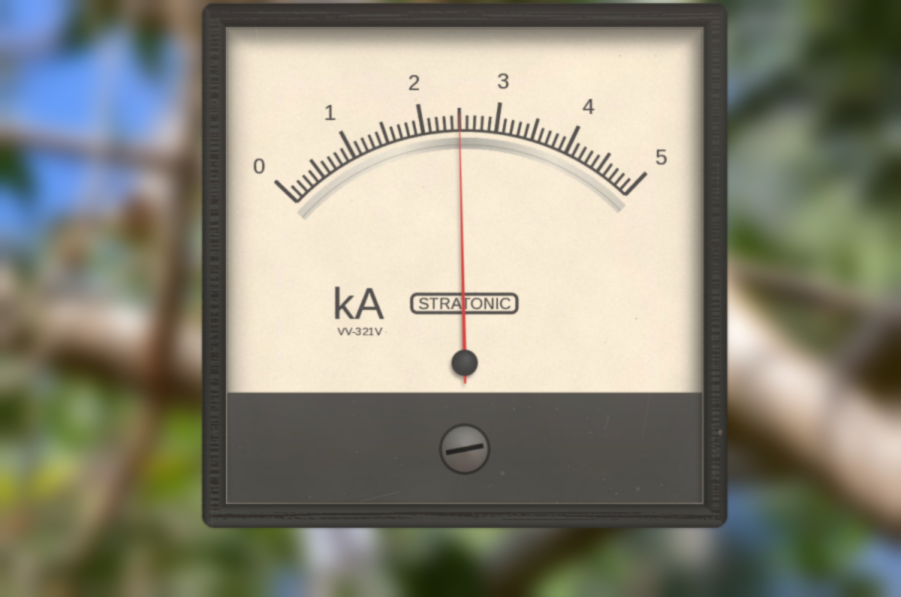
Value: 2.5 kA
